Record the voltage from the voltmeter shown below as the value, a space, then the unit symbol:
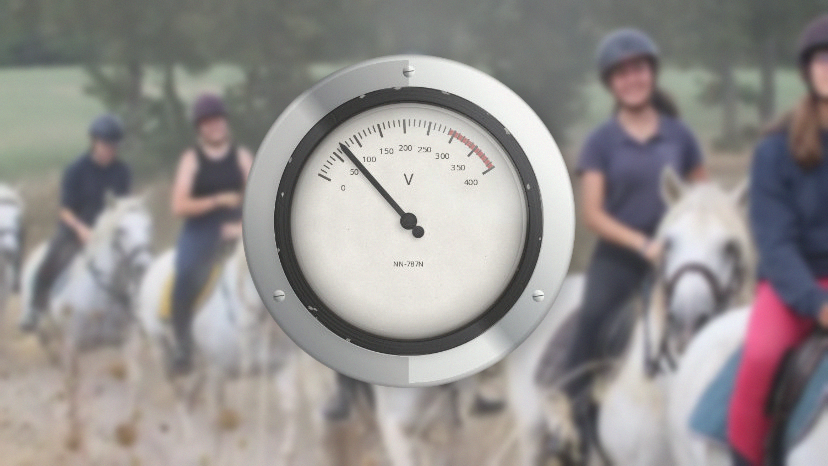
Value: 70 V
